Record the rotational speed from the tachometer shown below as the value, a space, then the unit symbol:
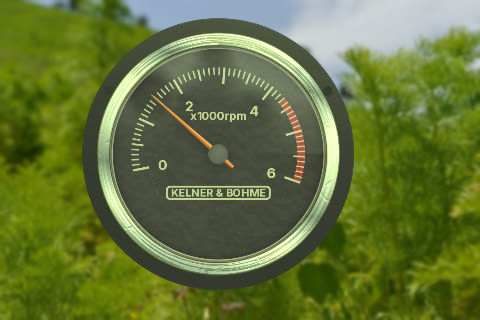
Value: 1500 rpm
